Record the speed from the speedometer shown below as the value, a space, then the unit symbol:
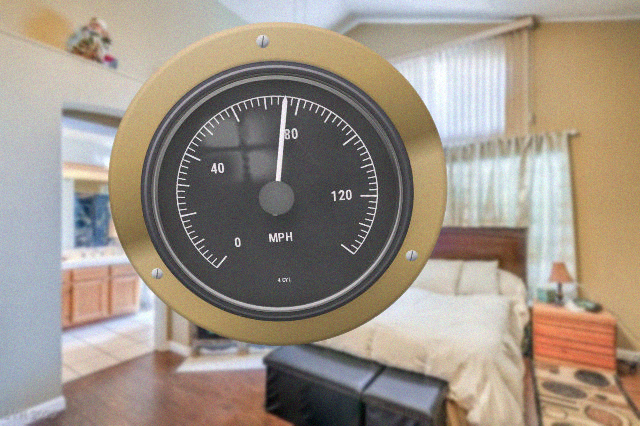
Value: 76 mph
